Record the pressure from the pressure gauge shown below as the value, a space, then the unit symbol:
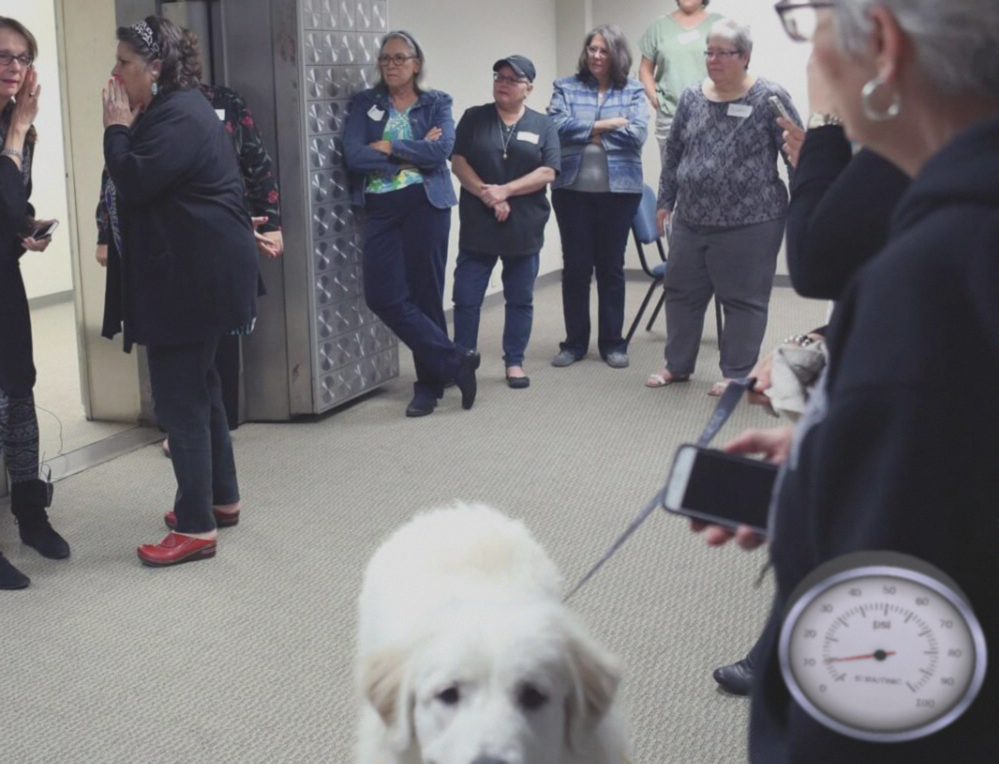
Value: 10 psi
